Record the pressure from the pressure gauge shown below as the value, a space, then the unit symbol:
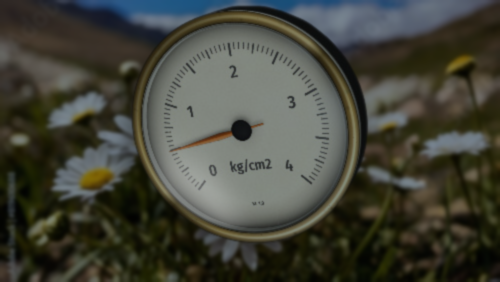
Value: 0.5 kg/cm²
